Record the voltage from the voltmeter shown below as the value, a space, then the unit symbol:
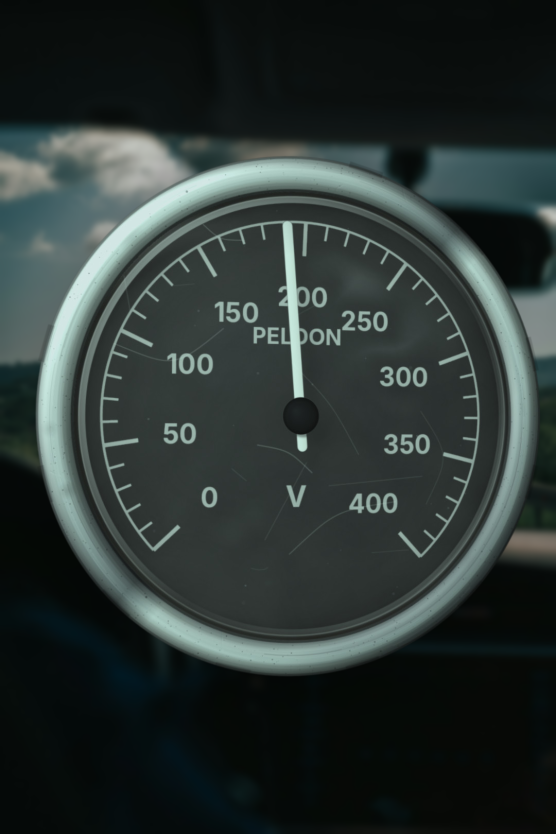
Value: 190 V
